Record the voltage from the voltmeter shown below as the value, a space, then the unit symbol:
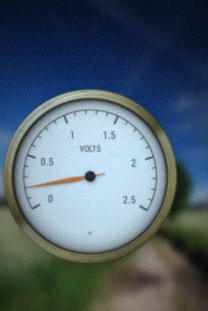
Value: 0.2 V
